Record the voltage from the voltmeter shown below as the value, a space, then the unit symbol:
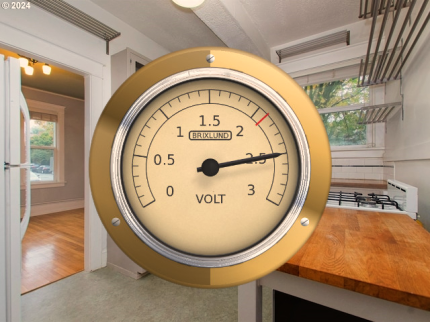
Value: 2.5 V
